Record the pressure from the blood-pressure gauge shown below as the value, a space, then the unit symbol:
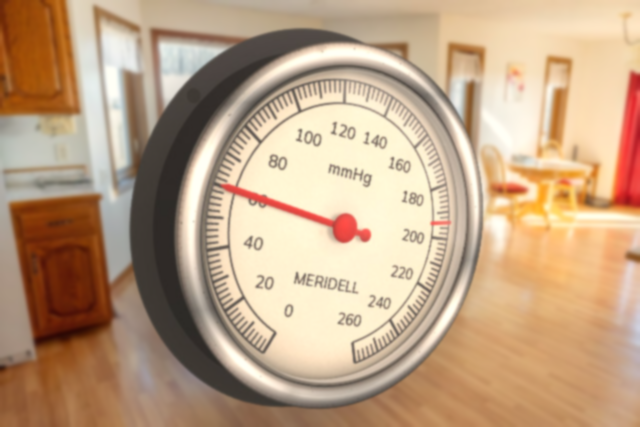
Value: 60 mmHg
